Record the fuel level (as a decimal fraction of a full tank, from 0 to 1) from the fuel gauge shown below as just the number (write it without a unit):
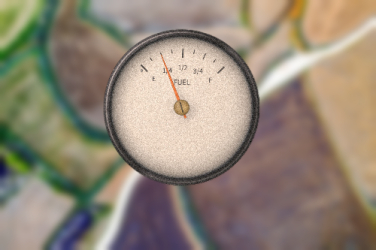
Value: 0.25
